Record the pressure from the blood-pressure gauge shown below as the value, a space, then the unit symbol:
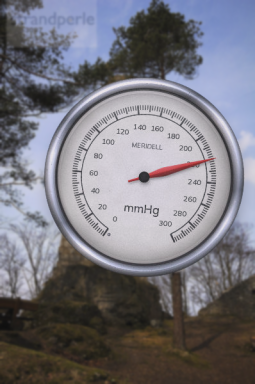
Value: 220 mmHg
